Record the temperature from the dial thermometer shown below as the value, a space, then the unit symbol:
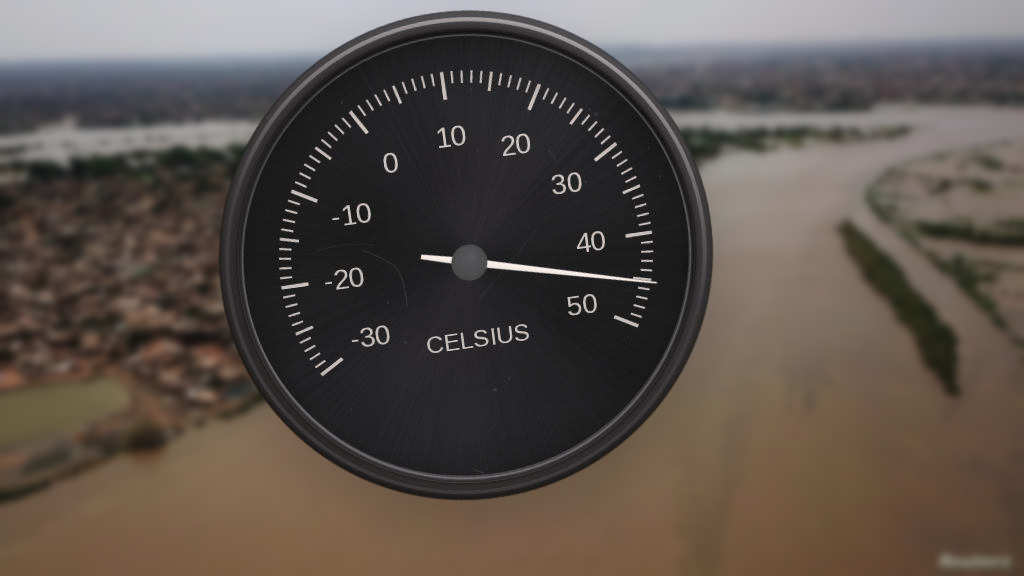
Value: 45 °C
